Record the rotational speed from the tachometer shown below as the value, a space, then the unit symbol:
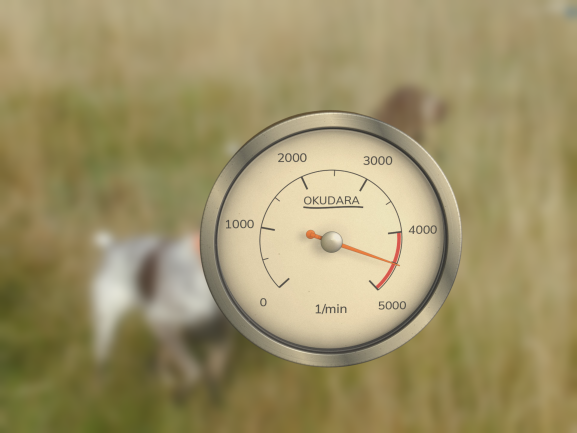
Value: 4500 rpm
